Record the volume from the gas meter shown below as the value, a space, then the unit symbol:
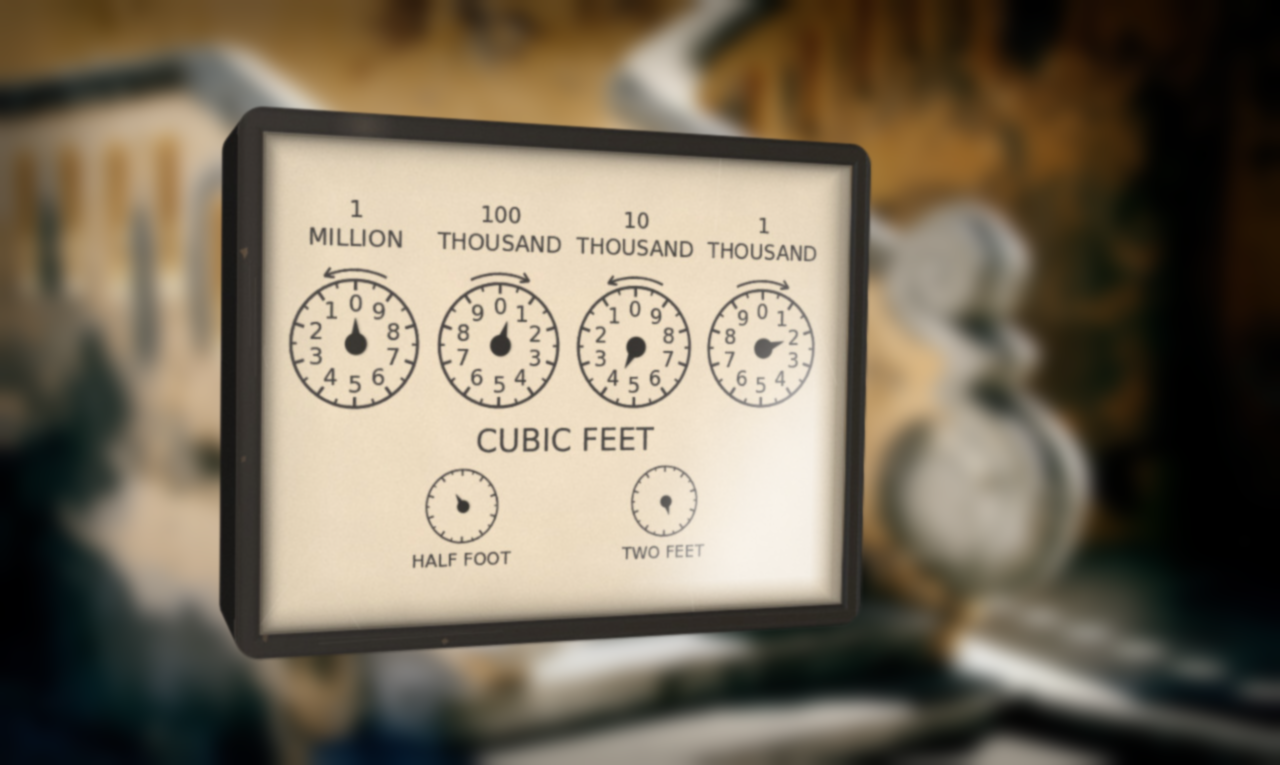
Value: 4200 ft³
